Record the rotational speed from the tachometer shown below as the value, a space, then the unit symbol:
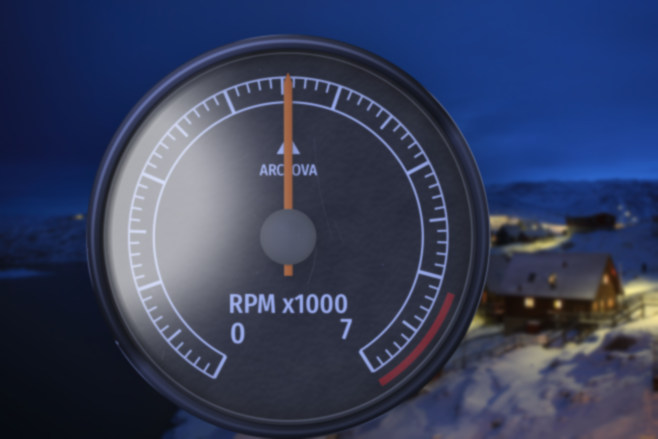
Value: 3550 rpm
